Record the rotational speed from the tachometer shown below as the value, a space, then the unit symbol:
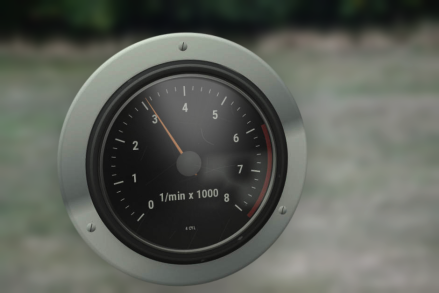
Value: 3100 rpm
